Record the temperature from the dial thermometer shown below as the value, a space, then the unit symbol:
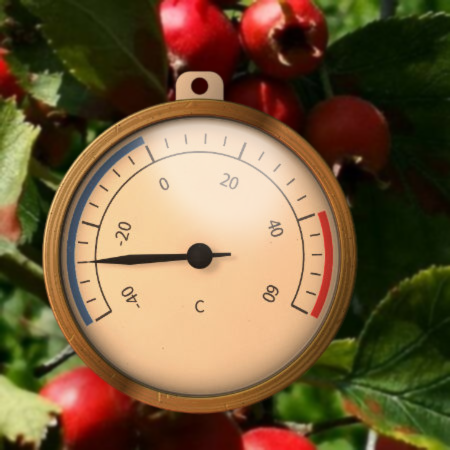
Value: -28 °C
